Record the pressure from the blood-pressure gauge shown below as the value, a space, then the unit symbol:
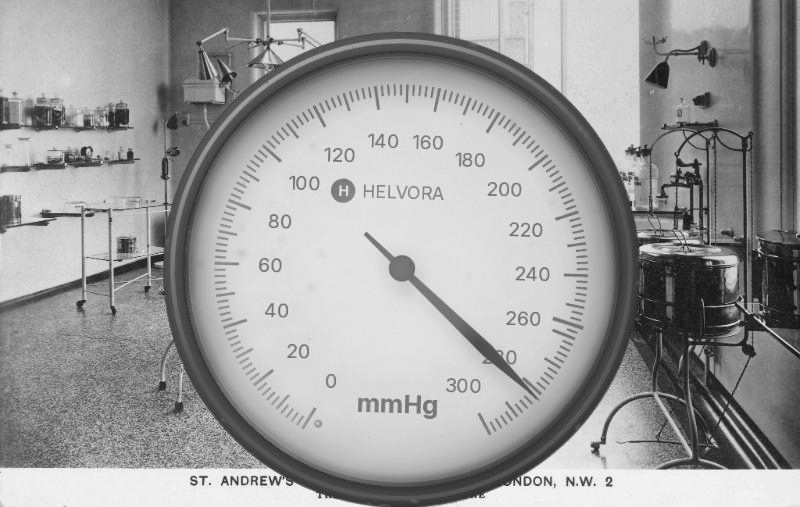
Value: 282 mmHg
